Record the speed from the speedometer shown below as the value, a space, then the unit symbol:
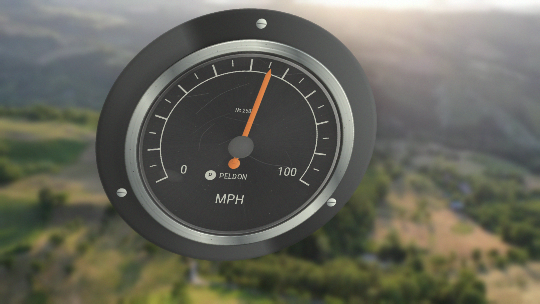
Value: 55 mph
